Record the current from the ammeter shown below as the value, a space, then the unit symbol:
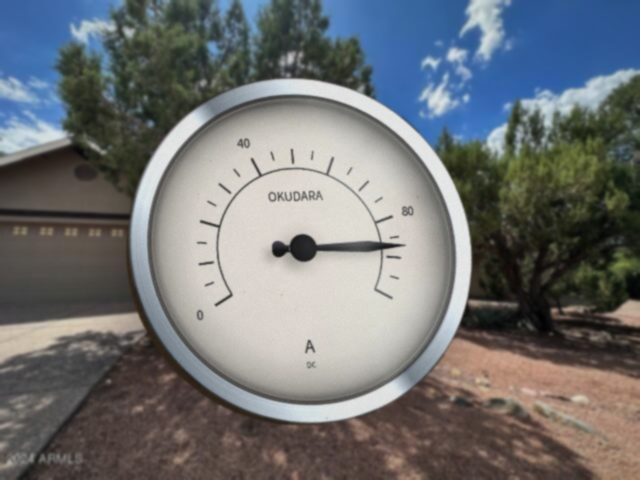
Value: 87.5 A
